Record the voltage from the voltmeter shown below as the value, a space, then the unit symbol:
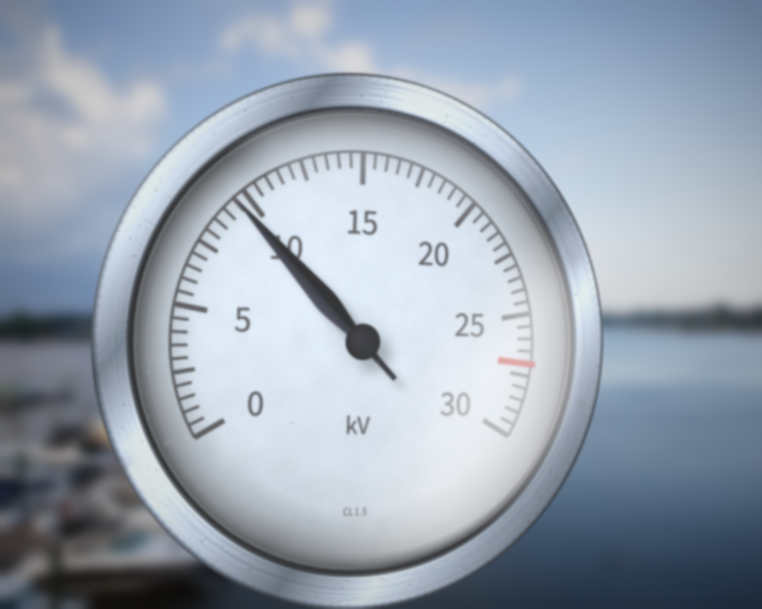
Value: 9.5 kV
